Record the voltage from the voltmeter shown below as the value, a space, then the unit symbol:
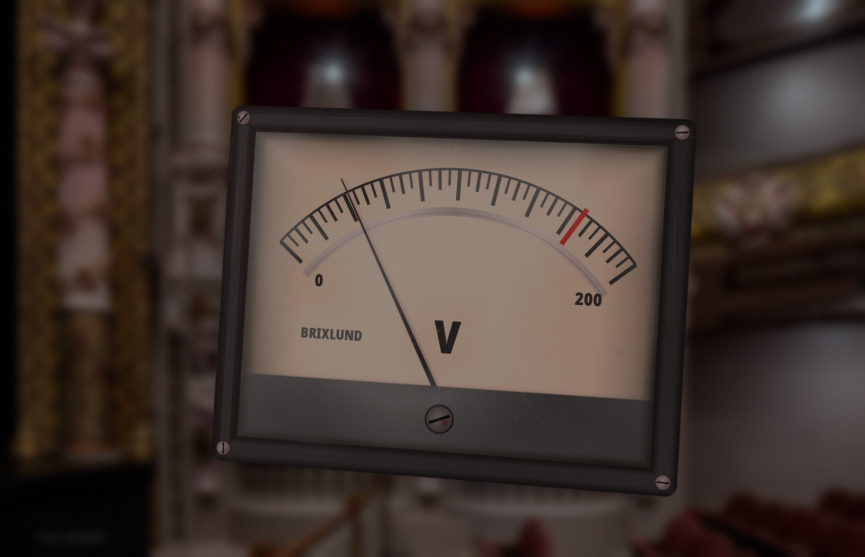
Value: 42.5 V
